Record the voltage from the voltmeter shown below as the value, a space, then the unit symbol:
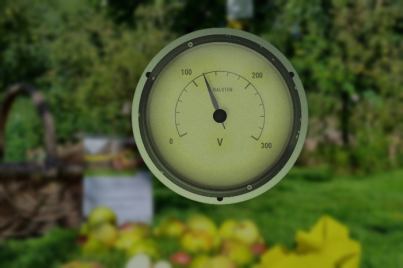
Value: 120 V
